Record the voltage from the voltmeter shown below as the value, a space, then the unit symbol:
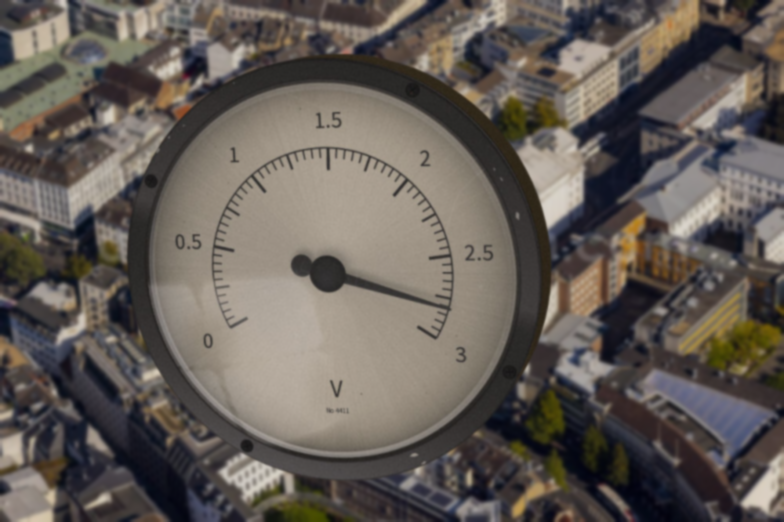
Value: 2.8 V
